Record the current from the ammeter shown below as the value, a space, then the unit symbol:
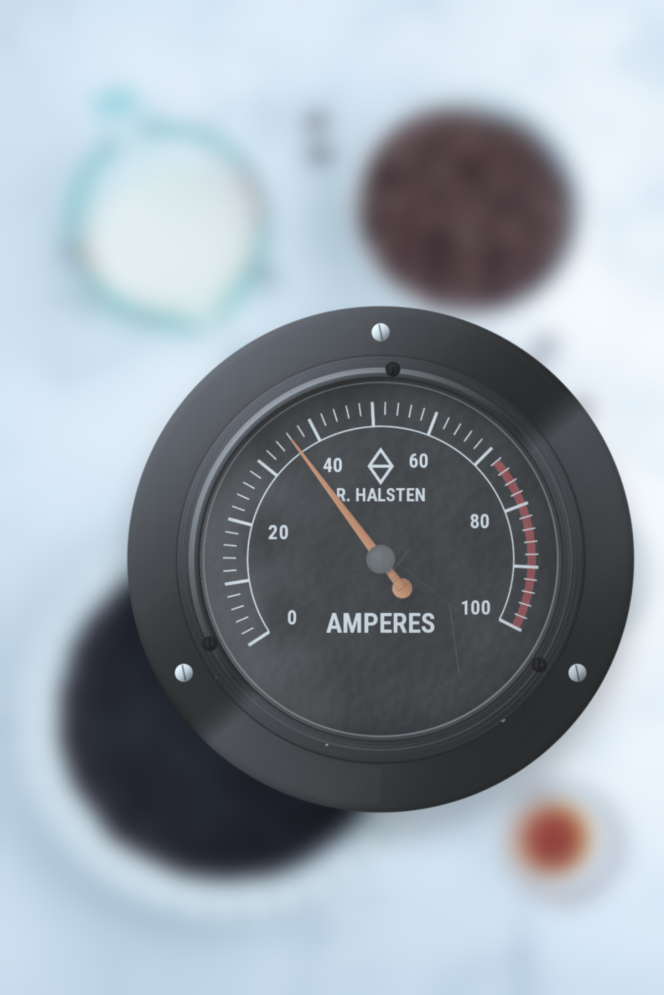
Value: 36 A
